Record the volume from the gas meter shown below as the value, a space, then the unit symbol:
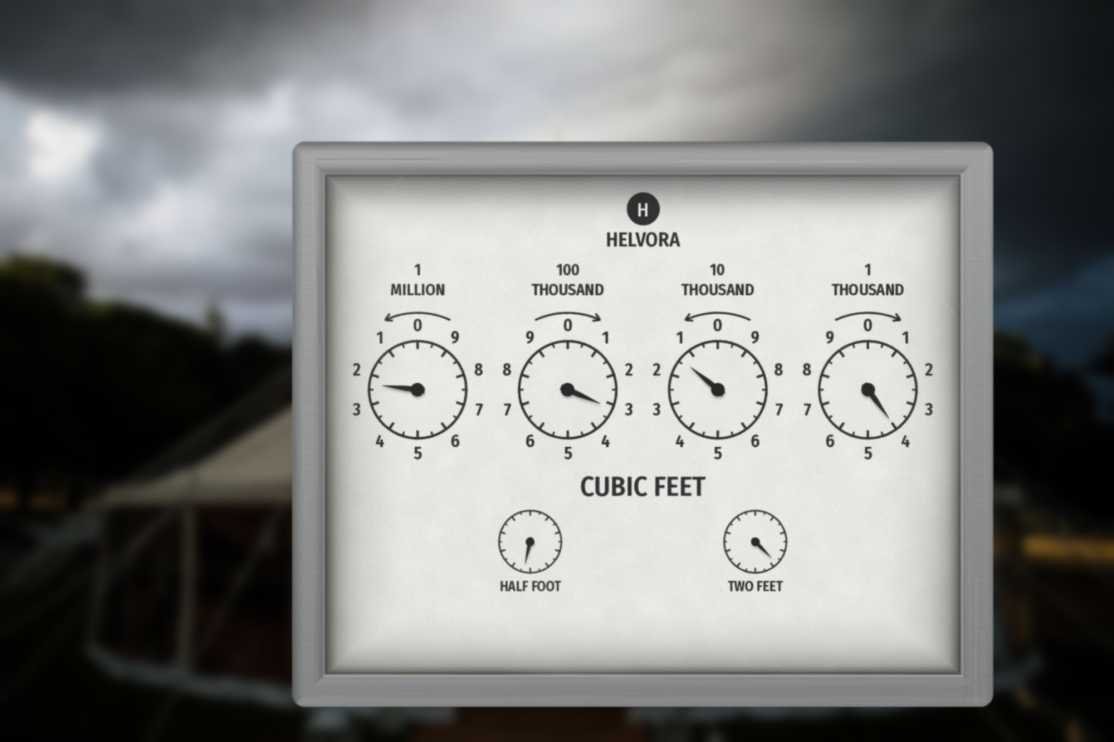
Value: 231400 ft³
